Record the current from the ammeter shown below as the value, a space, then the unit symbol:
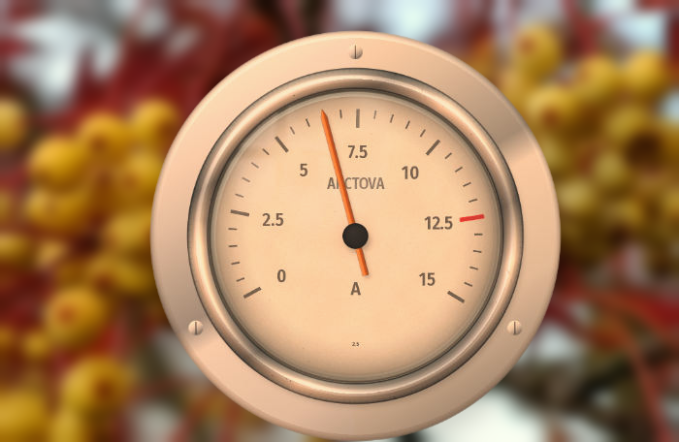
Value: 6.5 A
